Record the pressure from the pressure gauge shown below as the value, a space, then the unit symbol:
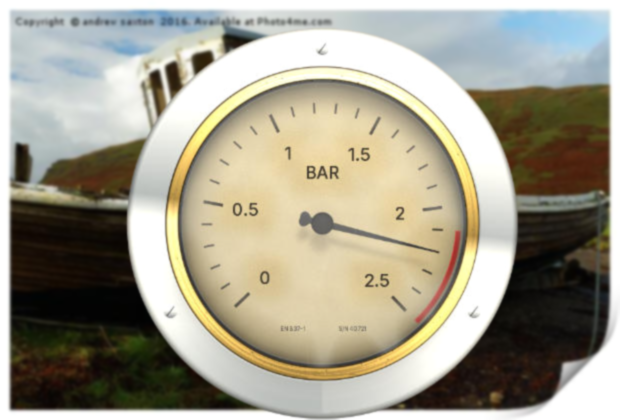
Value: 2.2 bar
